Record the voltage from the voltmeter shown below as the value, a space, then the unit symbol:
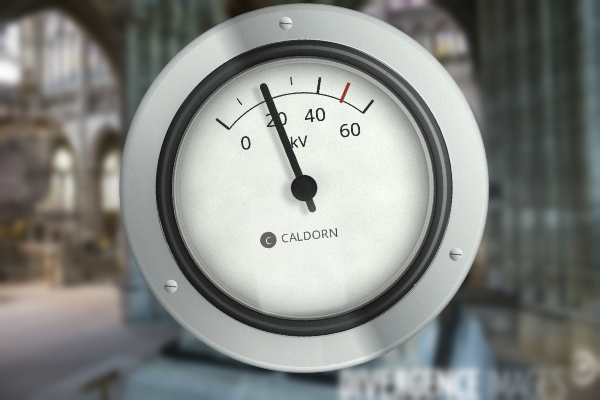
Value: 20 kV
